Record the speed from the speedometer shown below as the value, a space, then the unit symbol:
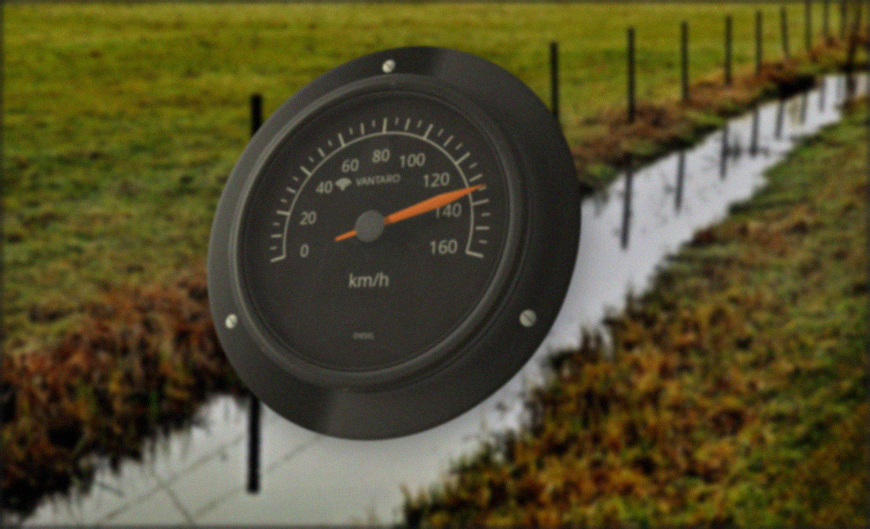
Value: 135 km/h
